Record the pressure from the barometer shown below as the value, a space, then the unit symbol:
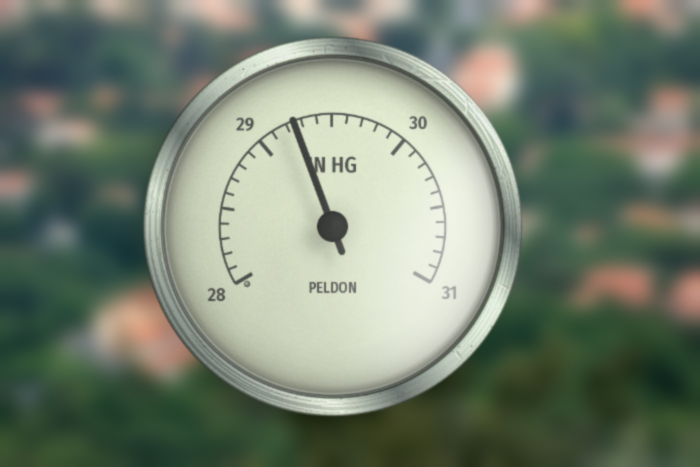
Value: 29.25 inHg
